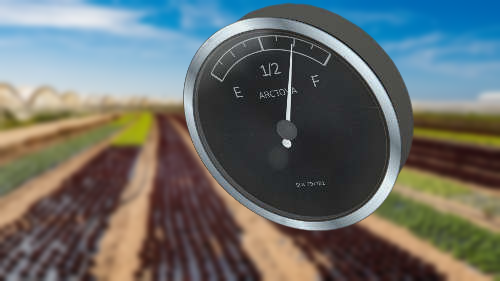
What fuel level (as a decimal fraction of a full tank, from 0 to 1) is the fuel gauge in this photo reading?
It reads 0.75
